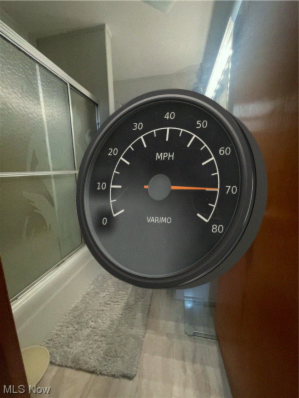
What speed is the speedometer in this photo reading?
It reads 70 mph
